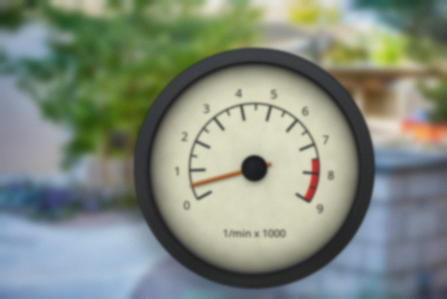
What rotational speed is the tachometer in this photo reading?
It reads 500 rpm
